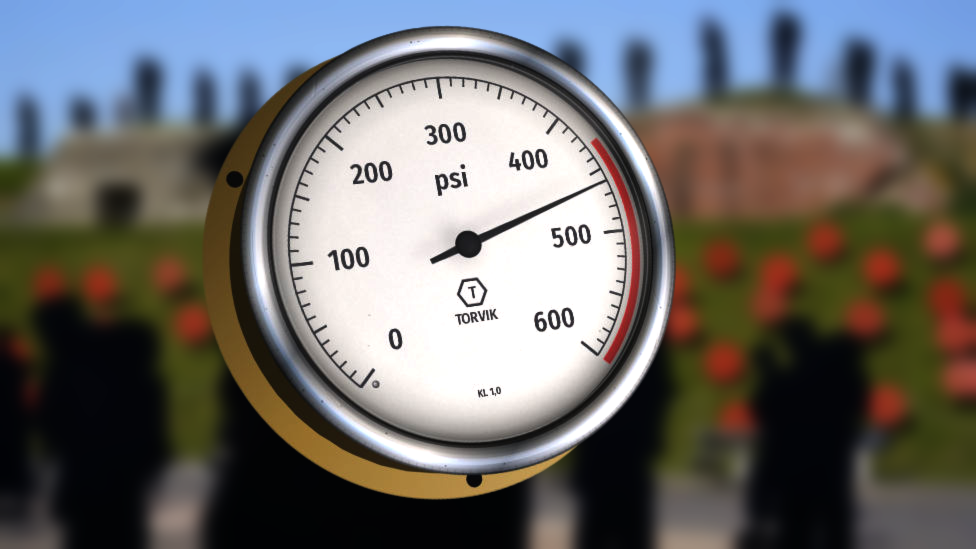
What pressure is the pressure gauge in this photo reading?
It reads 460 psi
